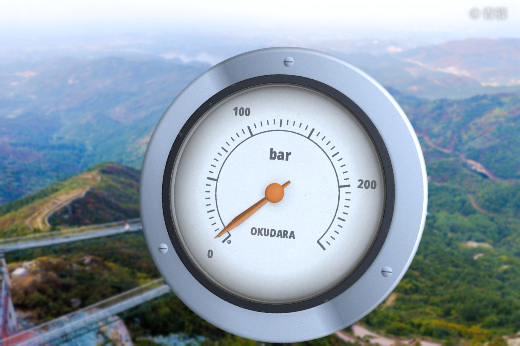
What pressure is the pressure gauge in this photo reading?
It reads 5 bar
